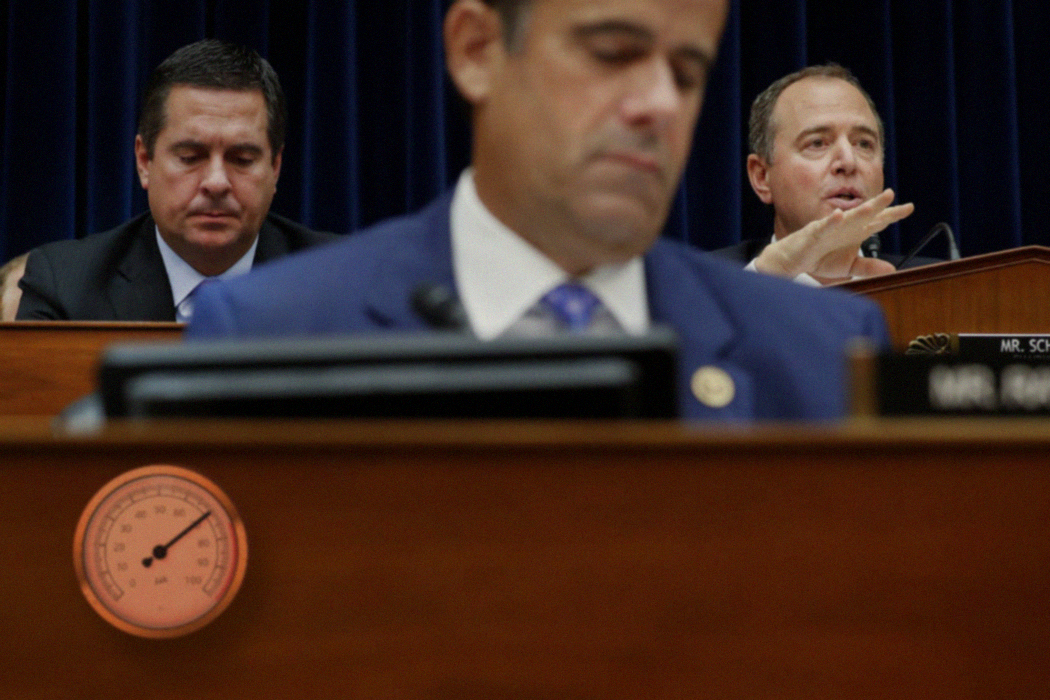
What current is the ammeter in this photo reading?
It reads 70 µA
